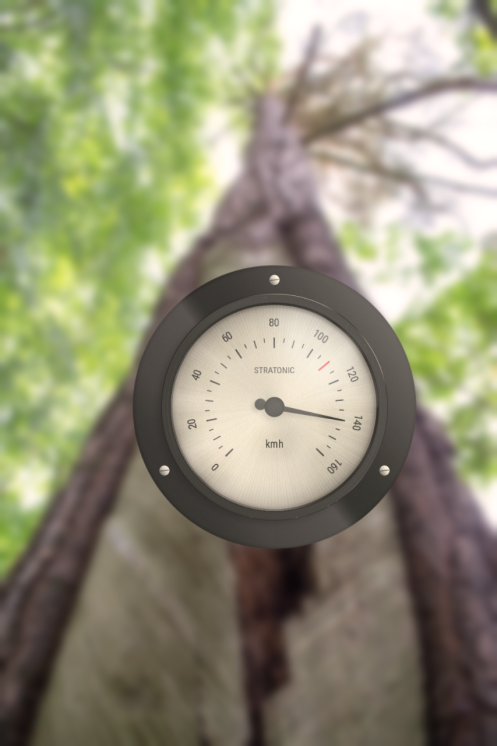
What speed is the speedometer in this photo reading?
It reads 140 km/h
